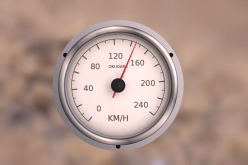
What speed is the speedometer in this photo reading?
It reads 145 km/h
